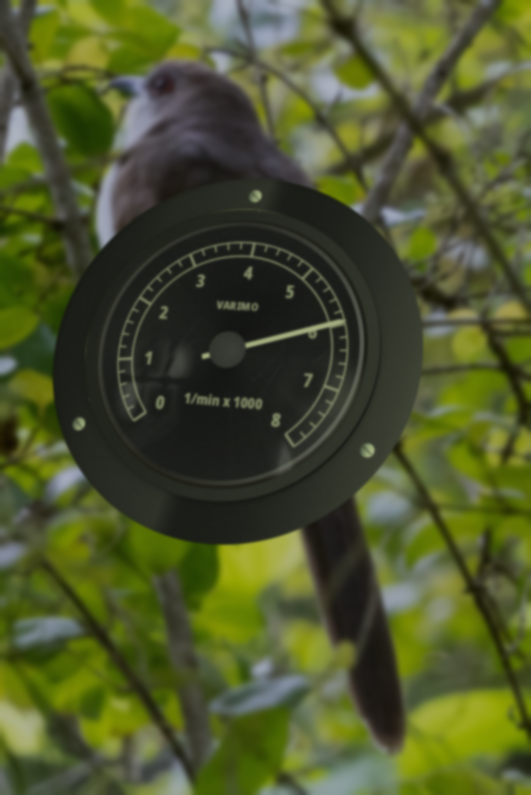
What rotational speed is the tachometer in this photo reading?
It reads 6000 rpm
